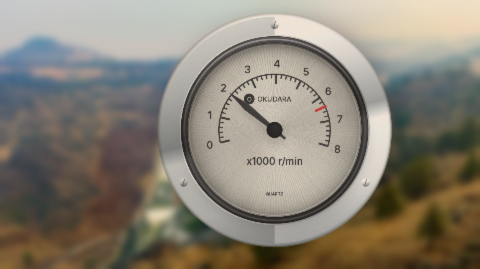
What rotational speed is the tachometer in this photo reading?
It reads 2000 rpm
